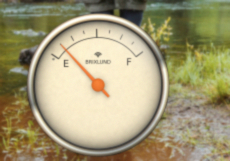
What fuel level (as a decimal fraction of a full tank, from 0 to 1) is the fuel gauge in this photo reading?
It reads 0.125
